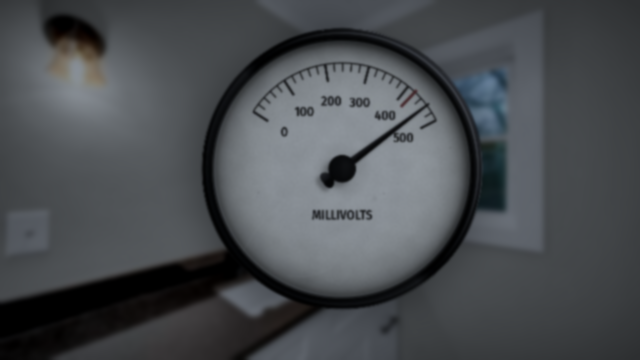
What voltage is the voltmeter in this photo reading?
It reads 460 mV
